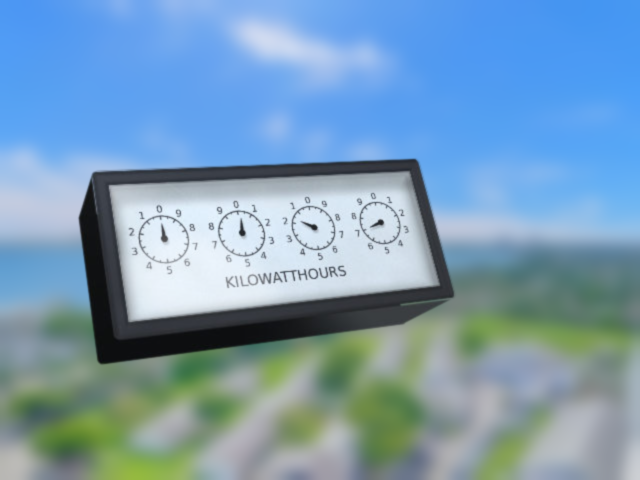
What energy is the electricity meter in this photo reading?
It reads 17 kWh
